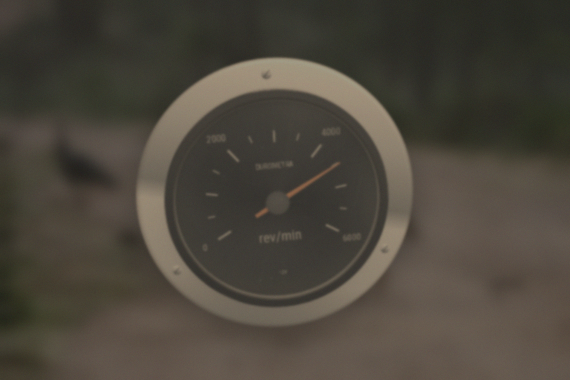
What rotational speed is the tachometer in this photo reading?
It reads 4500 rpm
